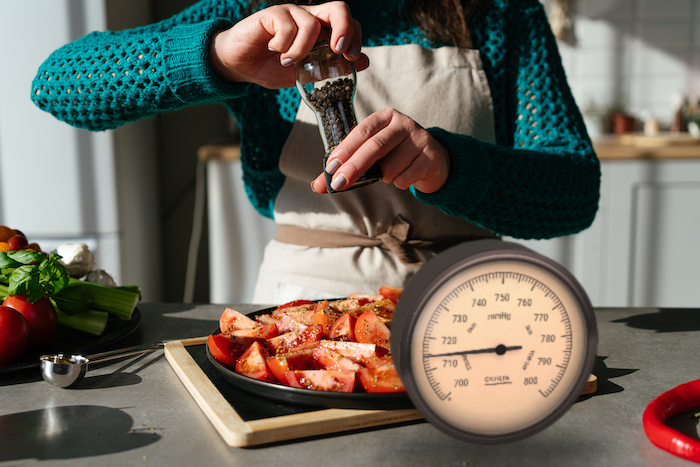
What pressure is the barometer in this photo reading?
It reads 715 mmHg
